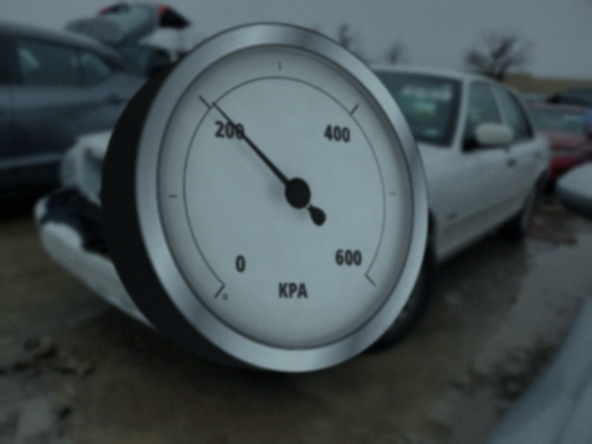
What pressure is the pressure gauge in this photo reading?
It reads 200 kPa
